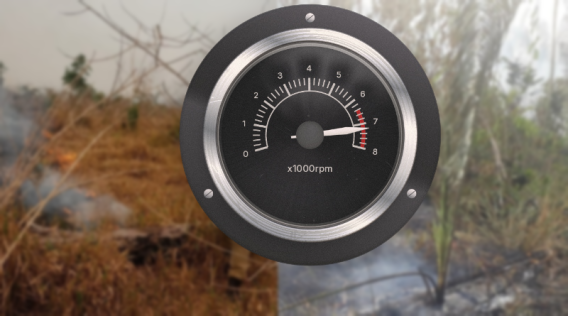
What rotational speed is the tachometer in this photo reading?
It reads 7200 rpm
